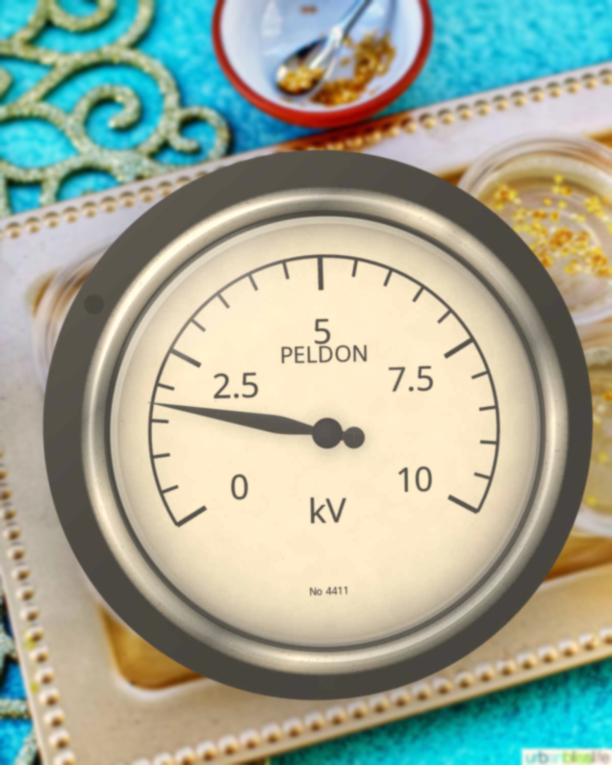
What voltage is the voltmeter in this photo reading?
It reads 1.75 kV
